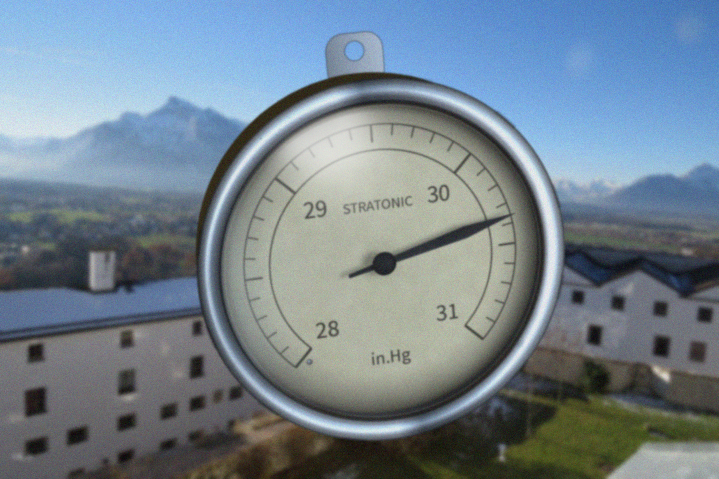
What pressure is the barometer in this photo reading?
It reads 30.35 inHg
